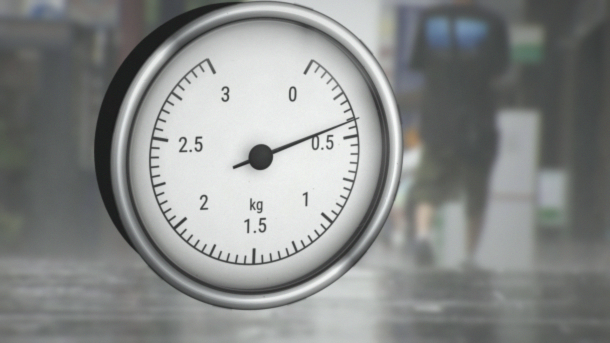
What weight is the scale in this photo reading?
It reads 0.4 kg
